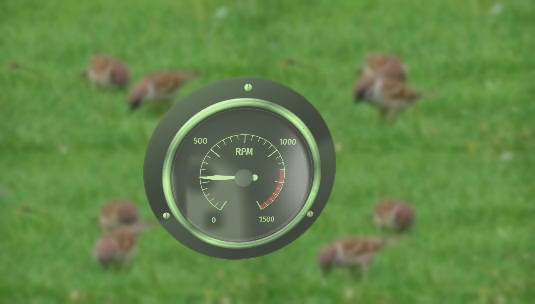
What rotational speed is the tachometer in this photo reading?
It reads 300 rpm
